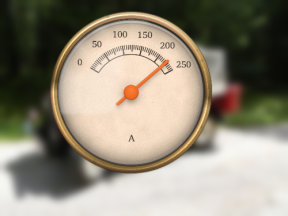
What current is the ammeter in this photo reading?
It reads 225 A
